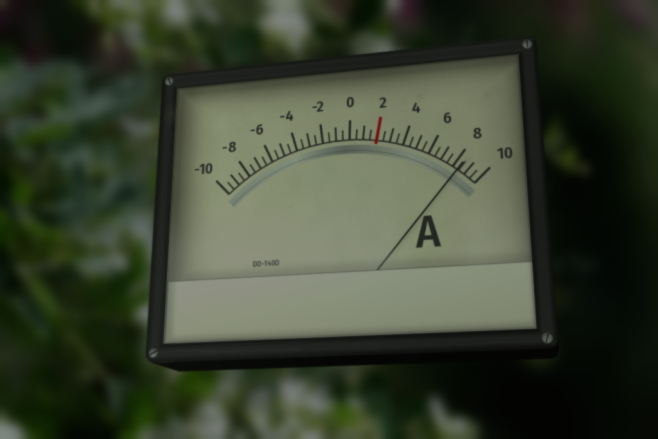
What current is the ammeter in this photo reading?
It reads 8.5 A
